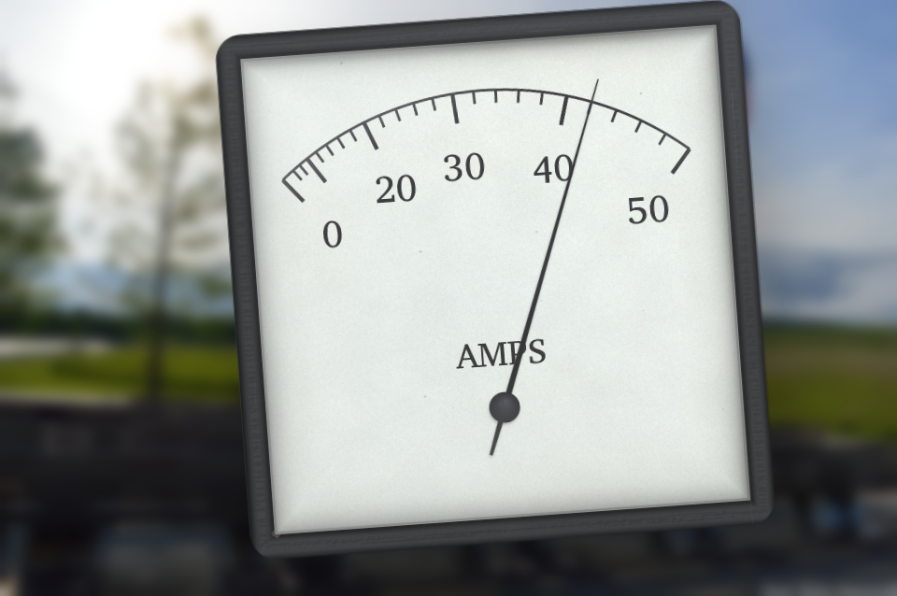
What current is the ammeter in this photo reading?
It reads 42 A
